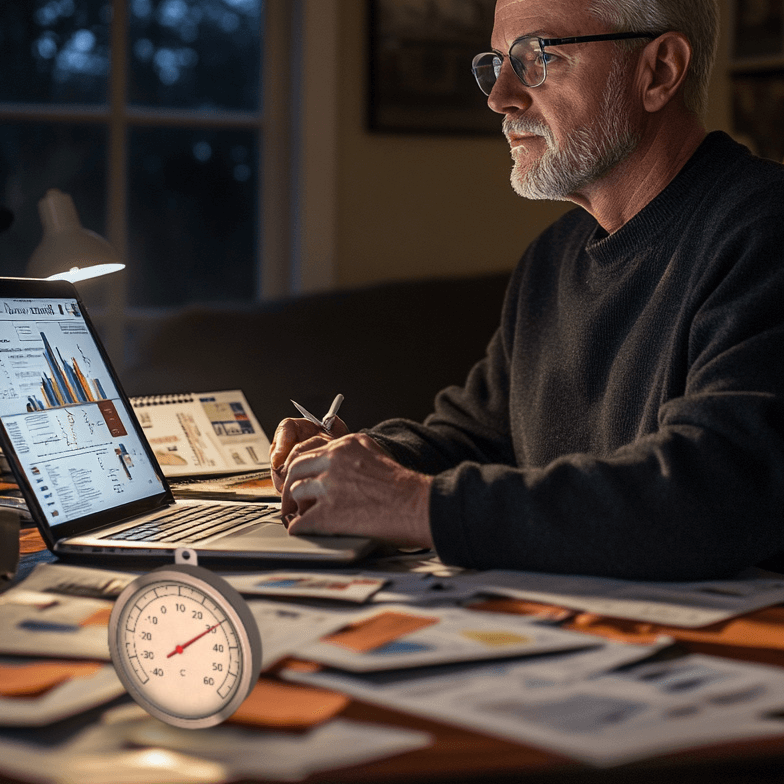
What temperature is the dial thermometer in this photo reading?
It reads 30 °C
